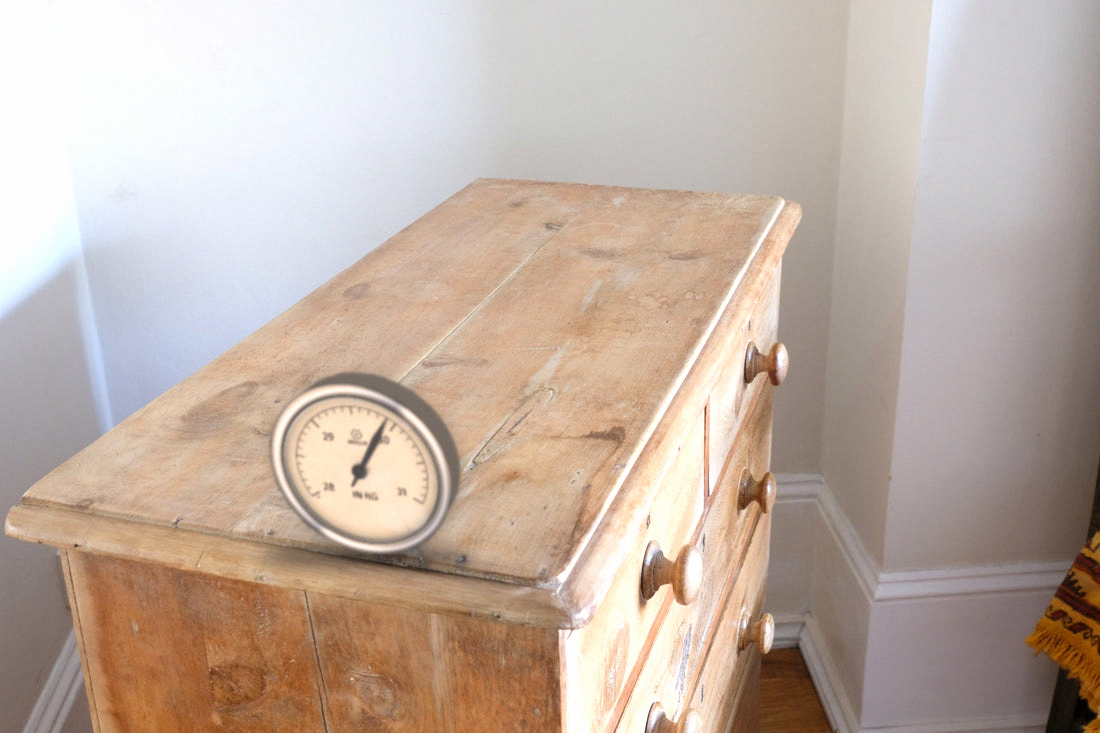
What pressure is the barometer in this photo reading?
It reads 29.9 inHg
